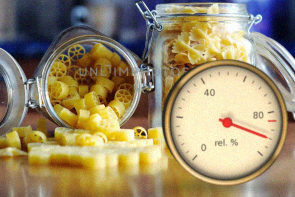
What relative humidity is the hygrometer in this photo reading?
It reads 92 %
